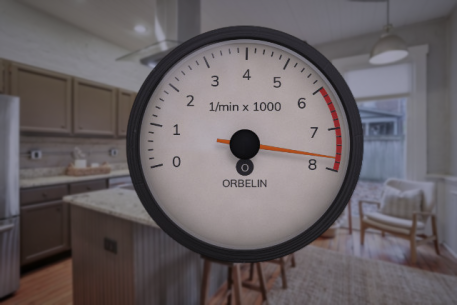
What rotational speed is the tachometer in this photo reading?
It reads 7700 rpm
